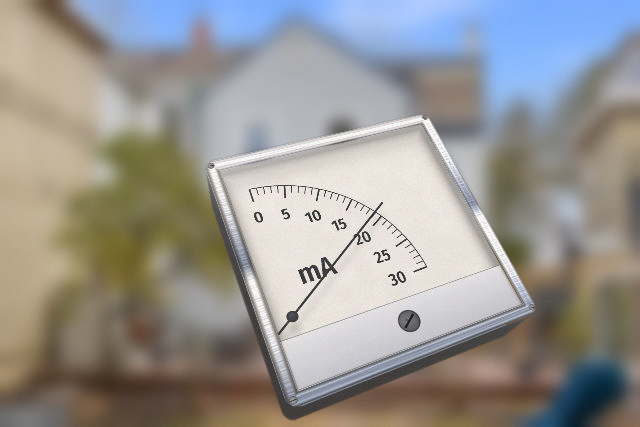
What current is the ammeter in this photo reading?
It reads 19 mA
